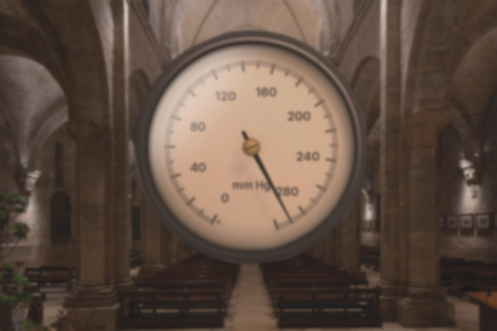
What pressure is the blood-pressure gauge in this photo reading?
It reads 290 mmHg
